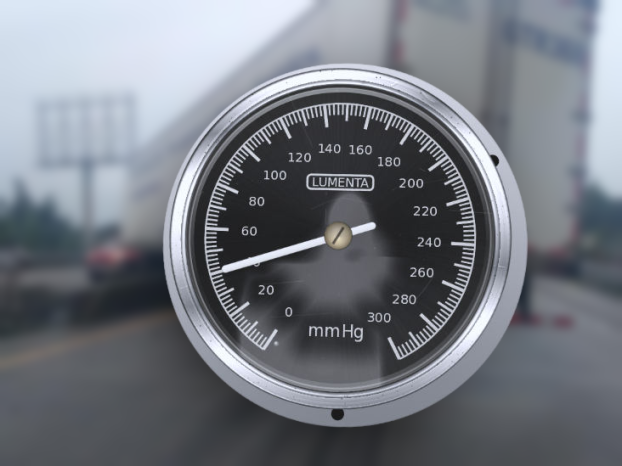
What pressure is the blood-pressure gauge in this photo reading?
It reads 40 mmHg
